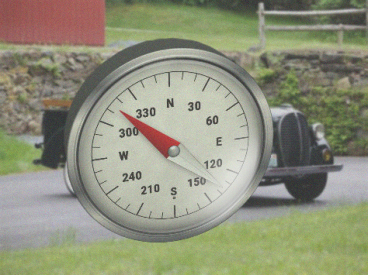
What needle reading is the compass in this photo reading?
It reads 315 °
